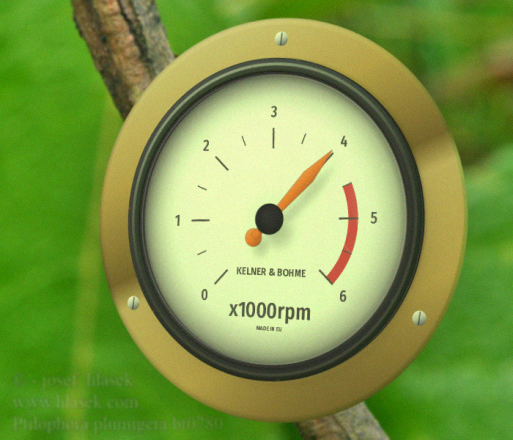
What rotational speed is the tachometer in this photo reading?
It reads 4000 rpm
